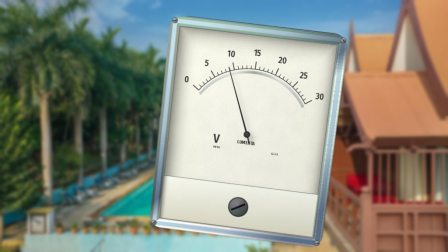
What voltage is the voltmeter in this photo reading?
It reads 9 V
